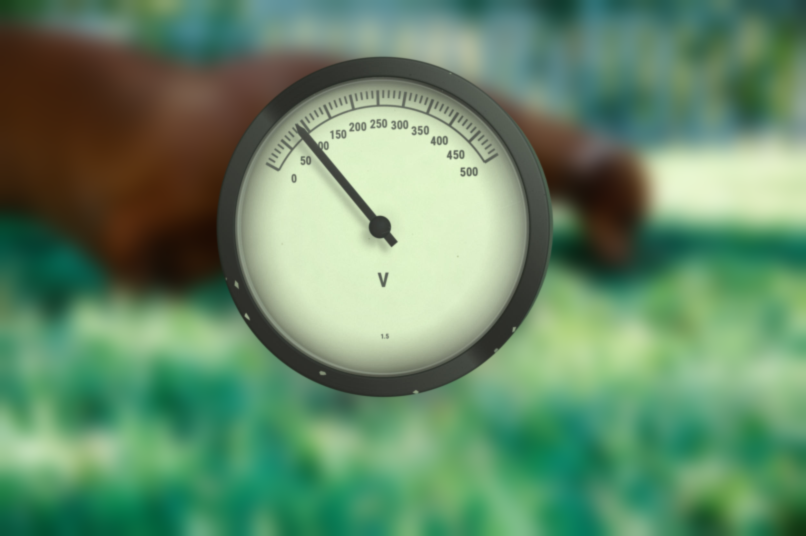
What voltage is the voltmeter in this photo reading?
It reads 90 V
